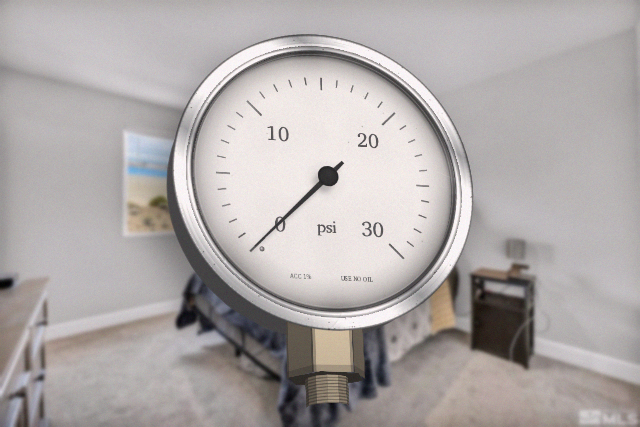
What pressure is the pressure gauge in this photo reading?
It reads 0 psi
